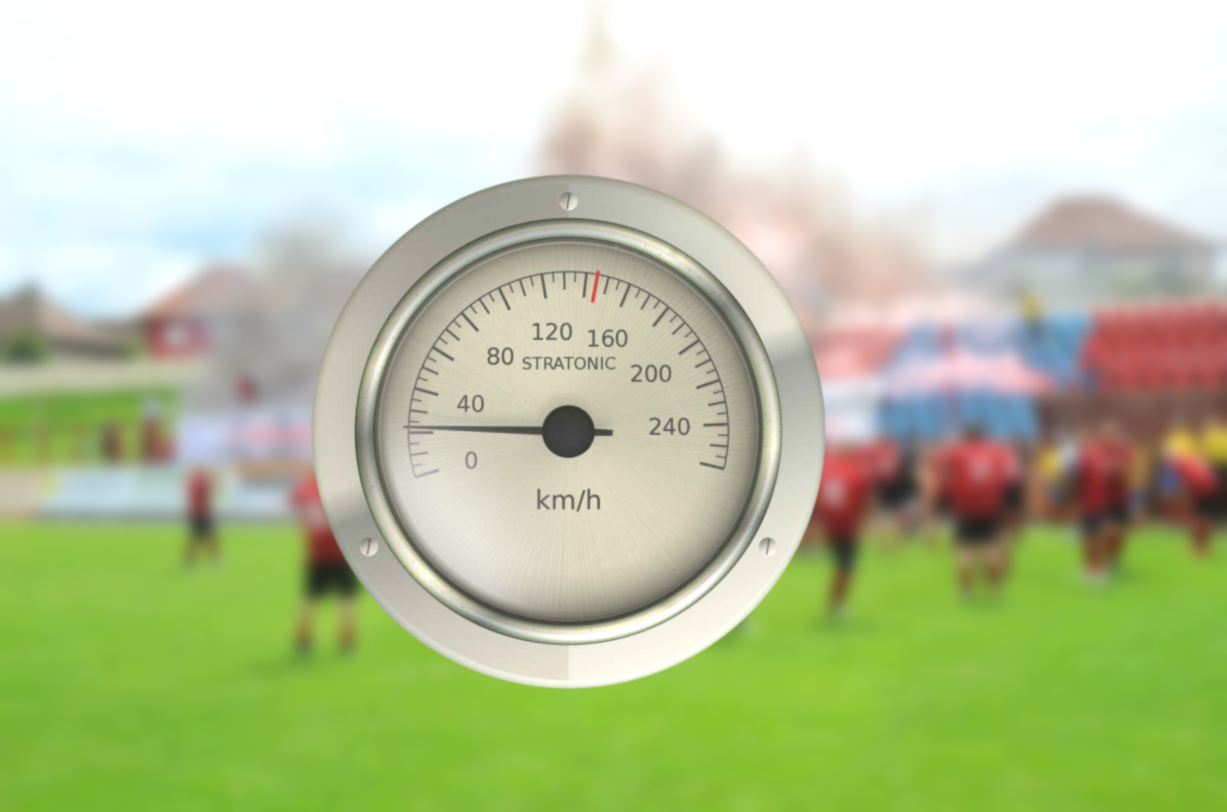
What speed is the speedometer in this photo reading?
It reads 22.5 km/h
